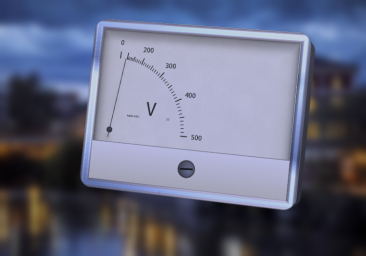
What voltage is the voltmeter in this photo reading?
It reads 100 V
